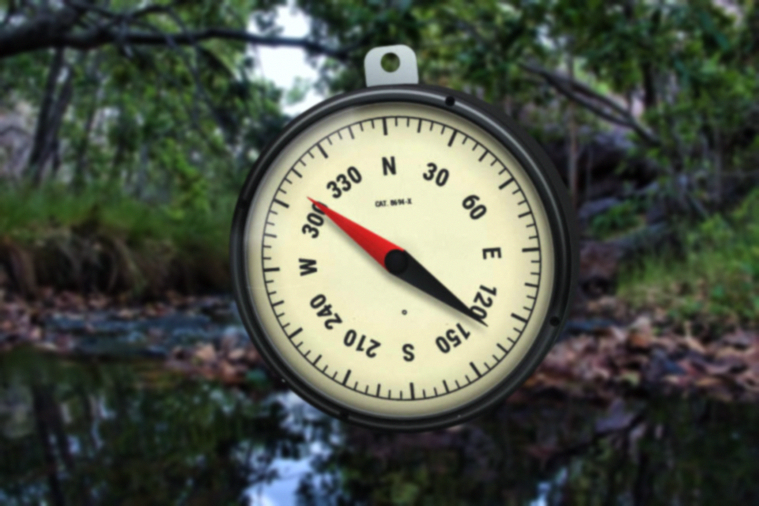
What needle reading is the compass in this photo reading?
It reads 310 °
